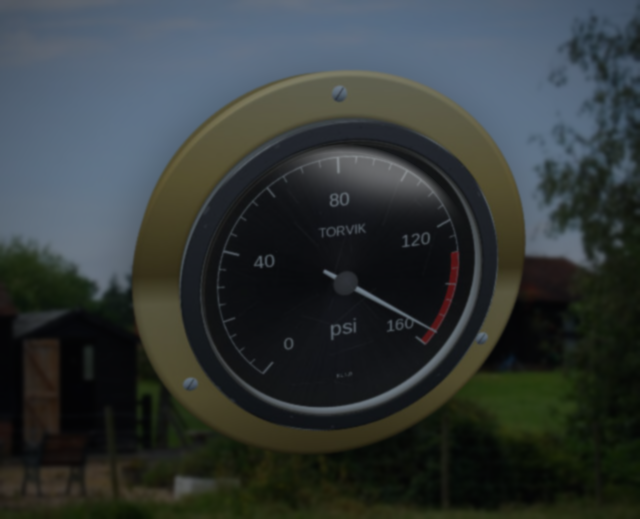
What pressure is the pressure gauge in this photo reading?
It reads 155 psi
